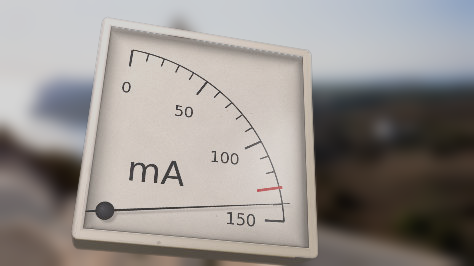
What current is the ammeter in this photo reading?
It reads 140 mA
